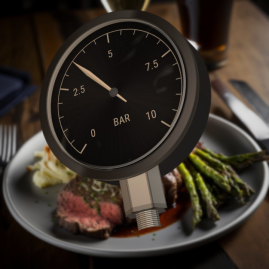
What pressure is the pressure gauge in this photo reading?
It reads 3.5 bar
